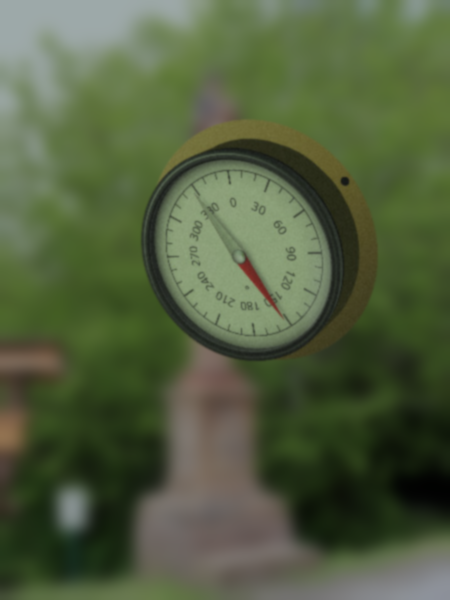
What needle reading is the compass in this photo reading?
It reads 150 °
